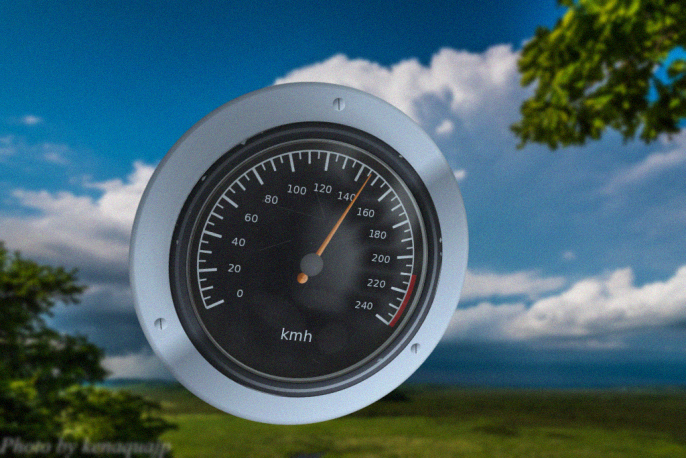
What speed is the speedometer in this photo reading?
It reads 145 km/h
